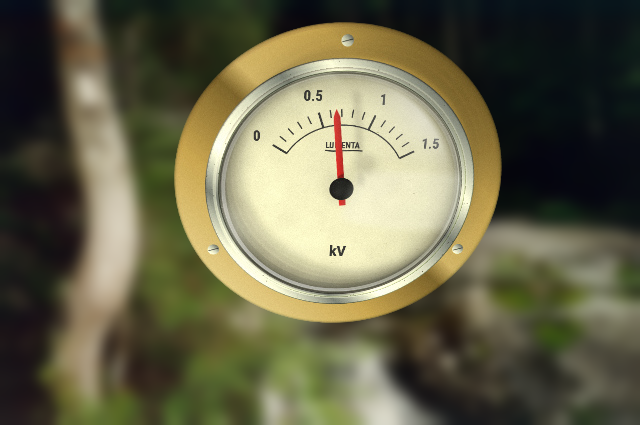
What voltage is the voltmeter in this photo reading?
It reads 0.65 kV
